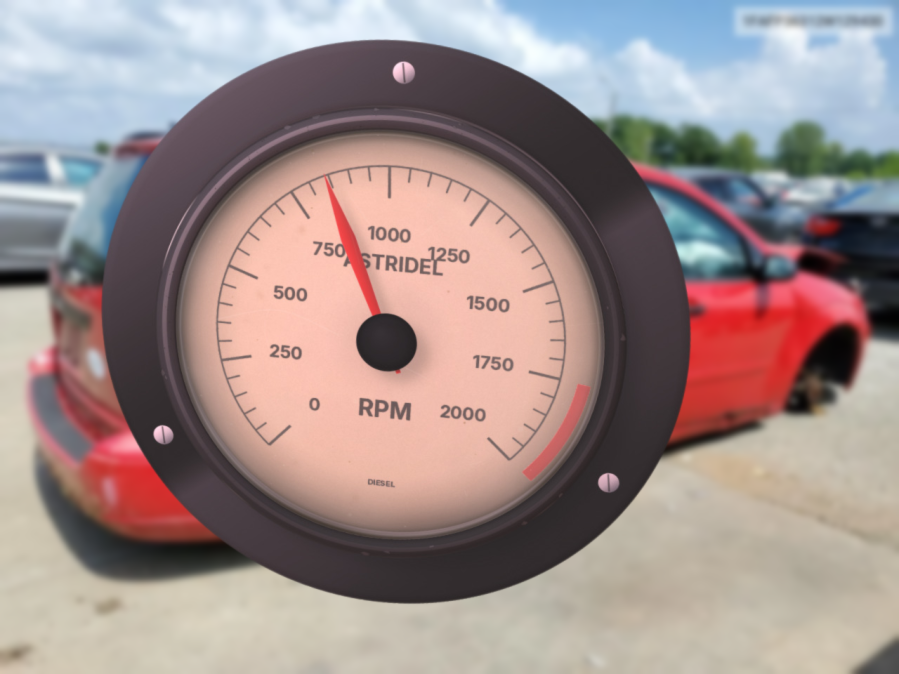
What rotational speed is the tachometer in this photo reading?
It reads 850 rpm
